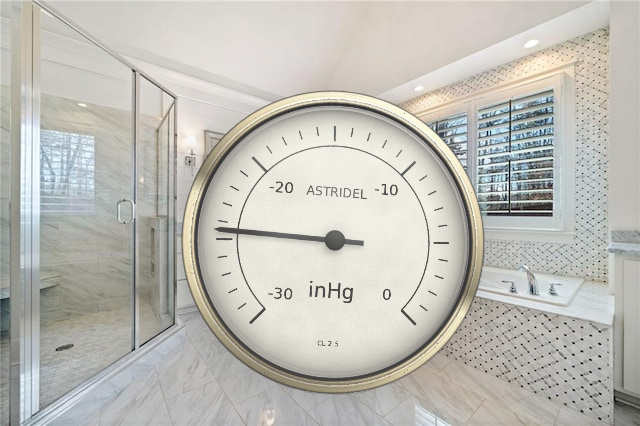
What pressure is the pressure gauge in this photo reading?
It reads -24.5 inHg
